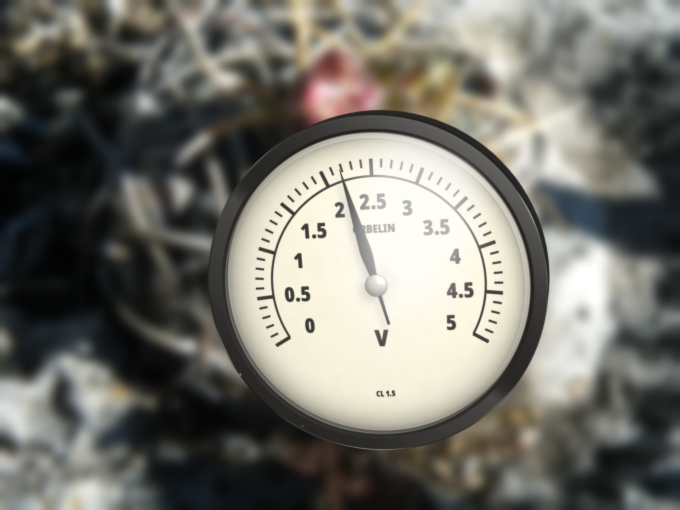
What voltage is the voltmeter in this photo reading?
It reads 2.2 V
